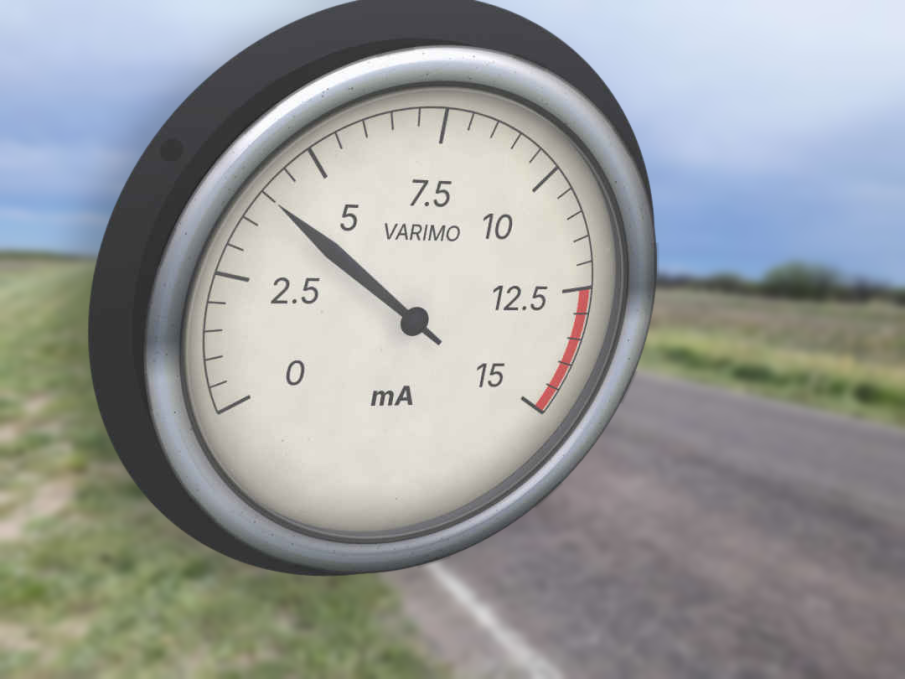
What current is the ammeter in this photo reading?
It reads 4 mA
